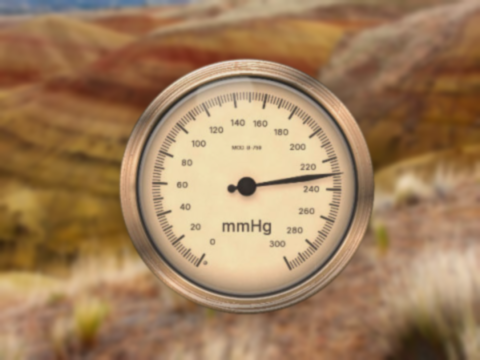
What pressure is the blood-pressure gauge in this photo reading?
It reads 230 mmHg
